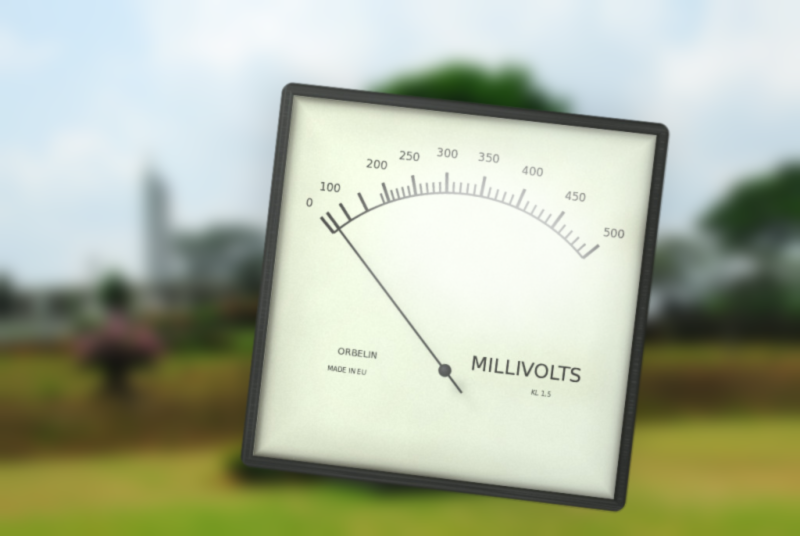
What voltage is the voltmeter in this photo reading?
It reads 50 mV
